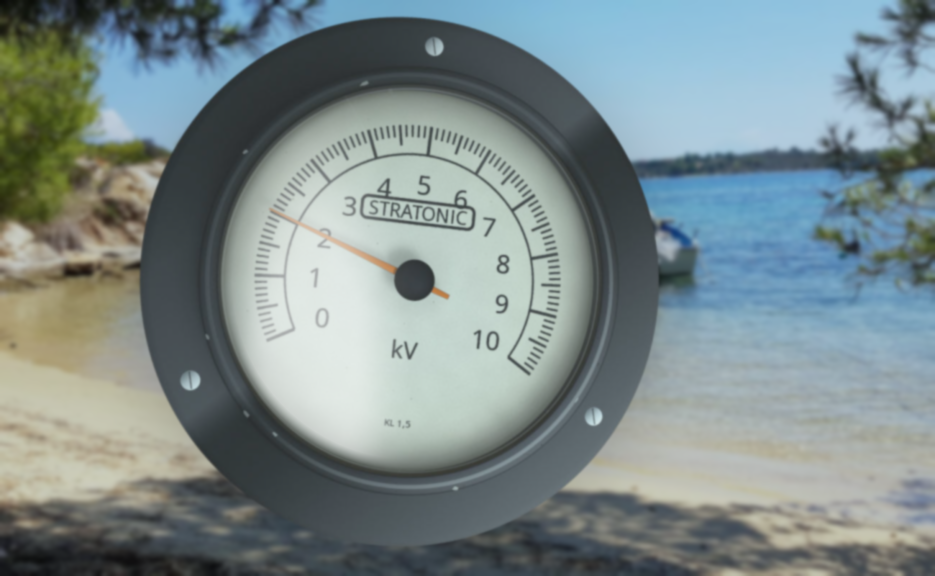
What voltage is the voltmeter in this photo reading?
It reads 2 kV
